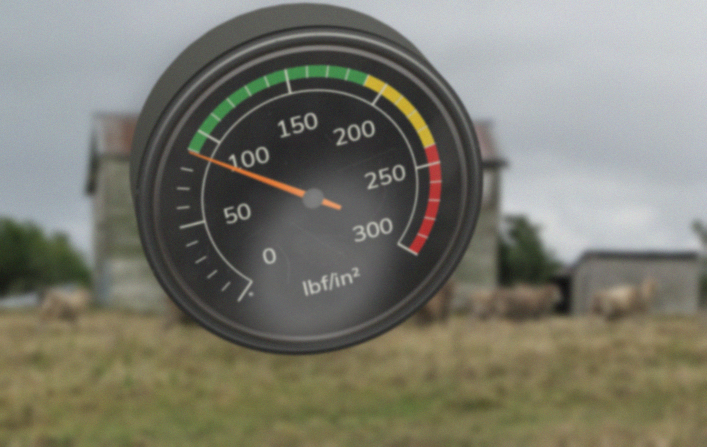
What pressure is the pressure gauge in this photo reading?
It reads 90 psi
